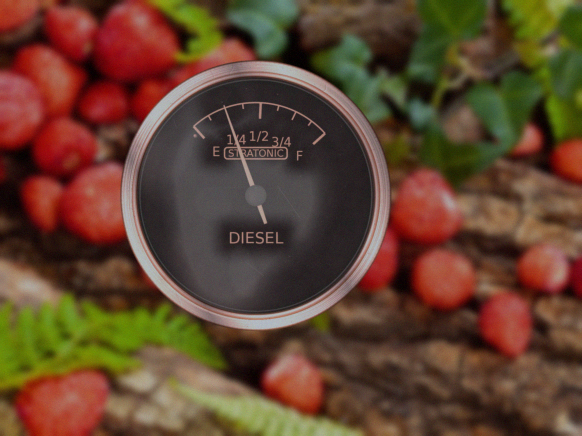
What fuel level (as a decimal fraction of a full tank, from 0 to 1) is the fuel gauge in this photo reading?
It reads 0.25
